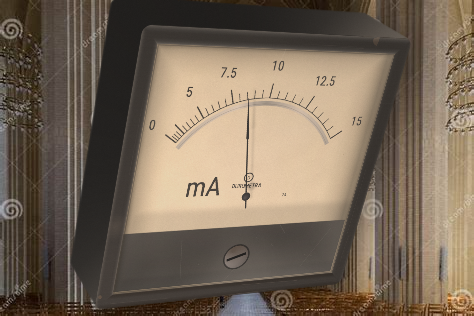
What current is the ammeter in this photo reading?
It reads 8.5 mA
